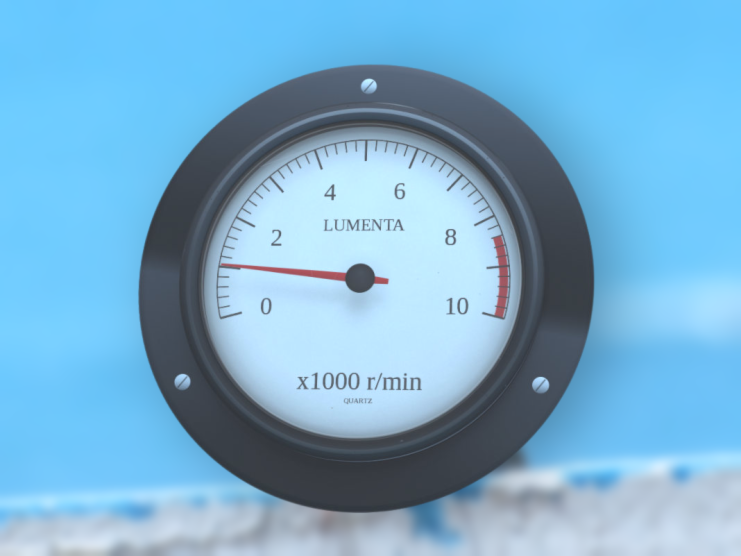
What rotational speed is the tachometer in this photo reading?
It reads 1000 rpm
